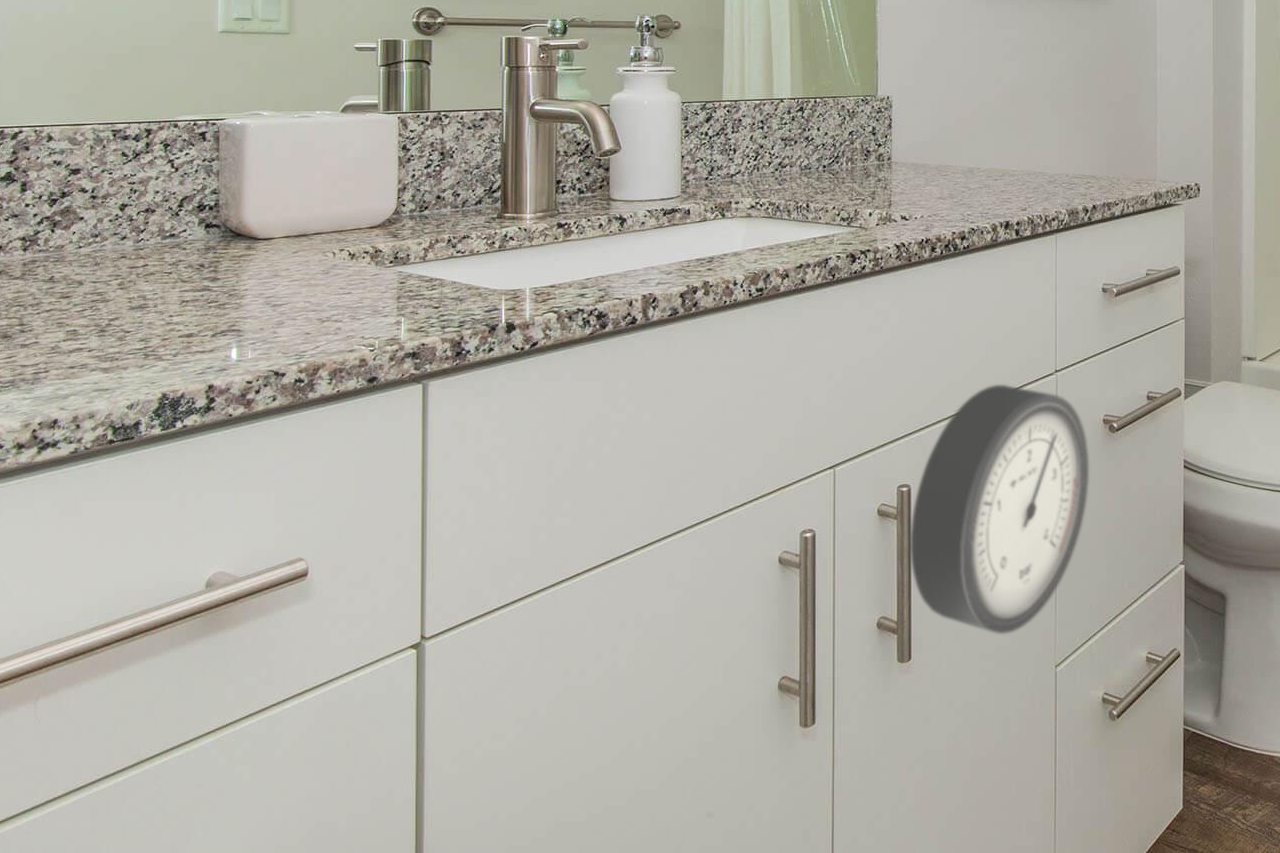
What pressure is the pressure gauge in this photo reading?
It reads 2.5 bar
